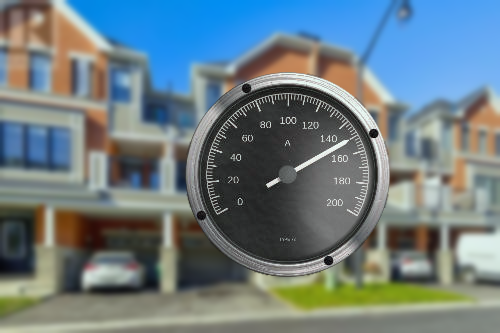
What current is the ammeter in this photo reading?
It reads 150 A
